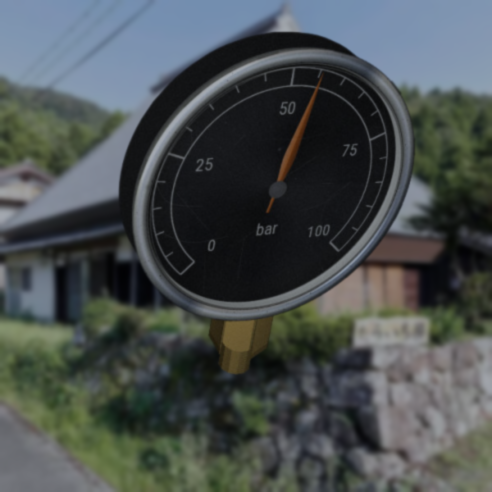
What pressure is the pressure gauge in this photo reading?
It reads 55 bar
